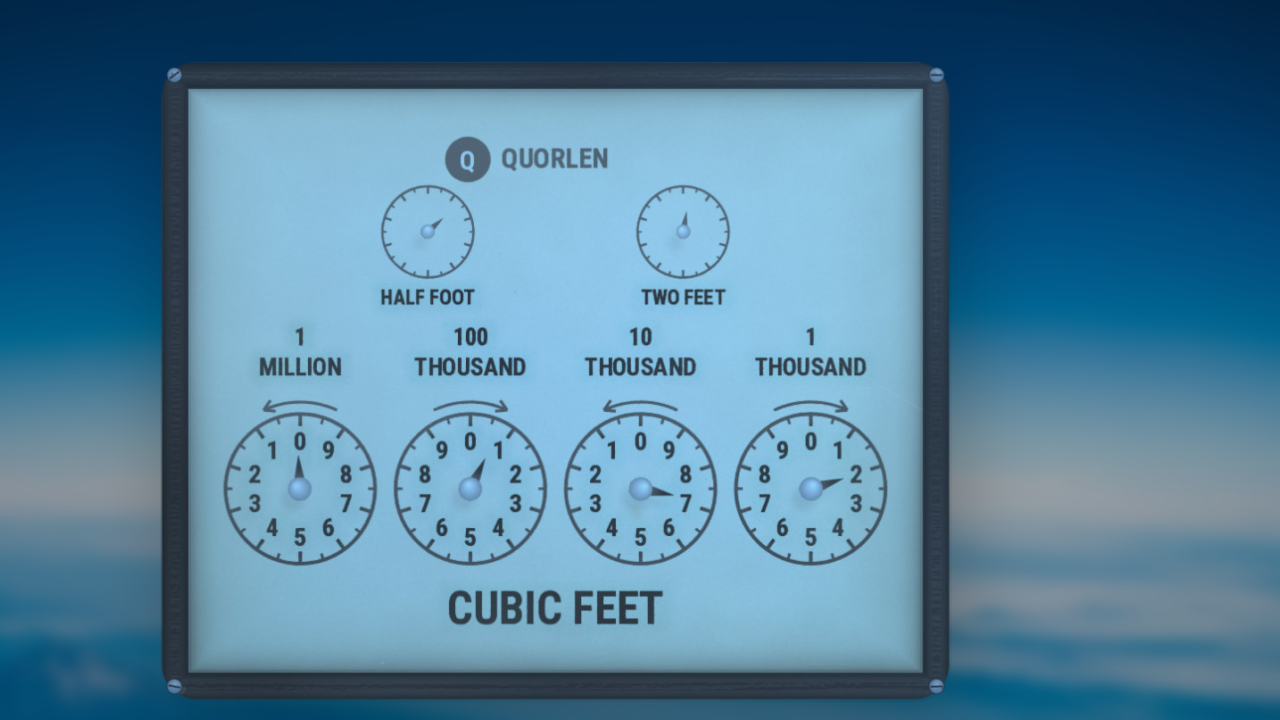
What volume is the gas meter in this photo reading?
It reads 7200 ft³
